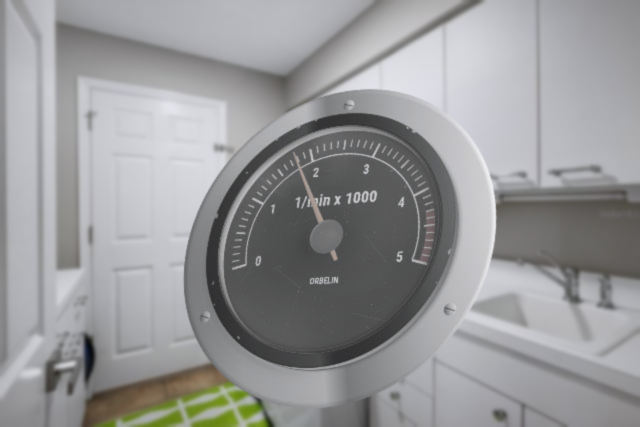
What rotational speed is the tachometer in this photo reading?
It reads 1800 rpm
